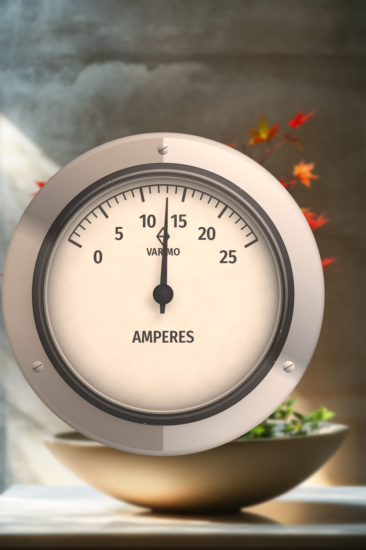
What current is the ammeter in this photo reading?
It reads 13 A
